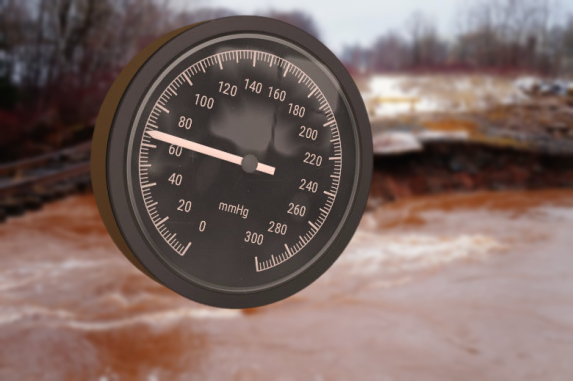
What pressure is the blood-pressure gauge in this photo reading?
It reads 66 mmHg
